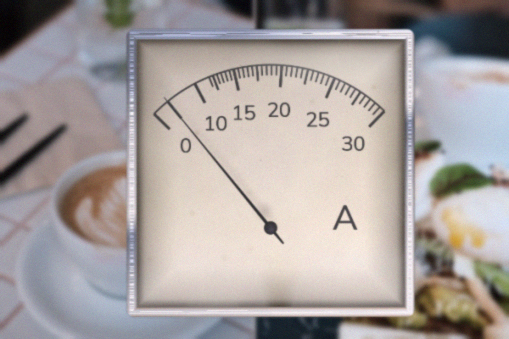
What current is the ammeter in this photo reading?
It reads 5 A
